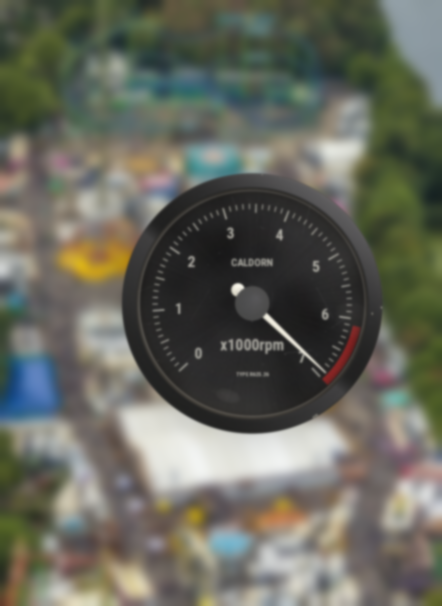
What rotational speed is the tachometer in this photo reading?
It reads 6900 rpm
